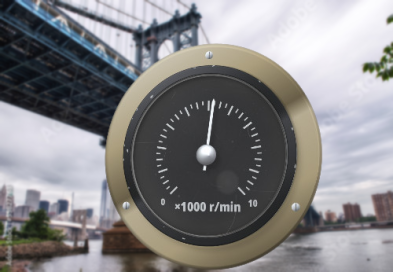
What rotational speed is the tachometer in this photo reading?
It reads 5250 rpm
